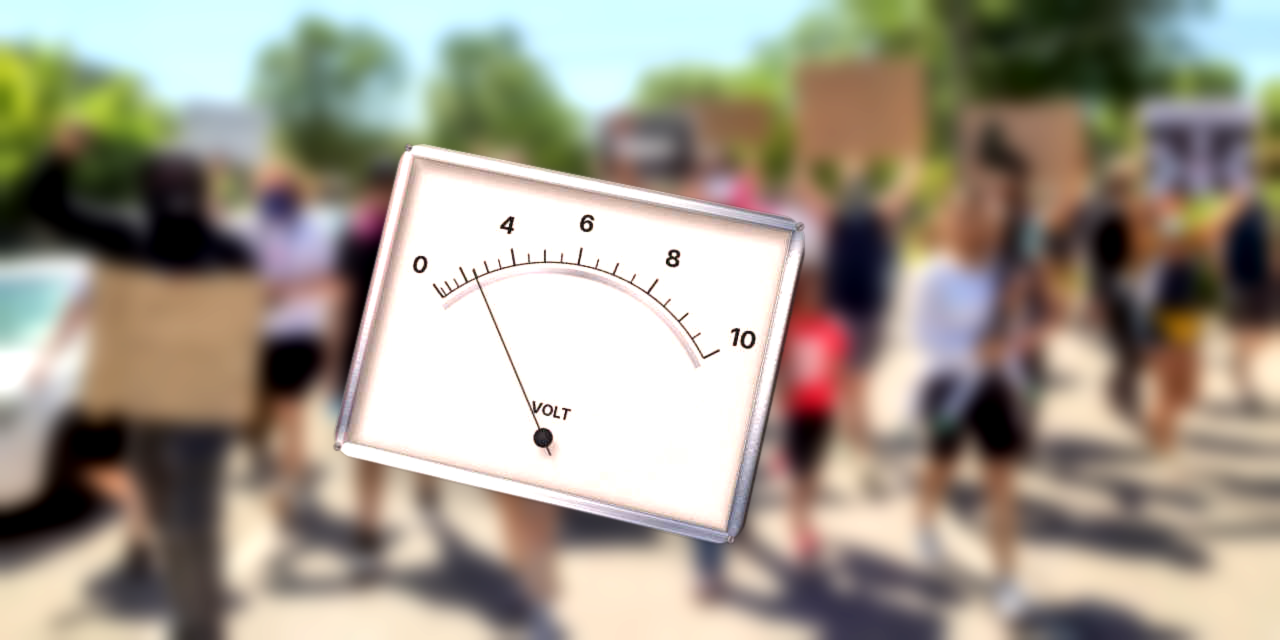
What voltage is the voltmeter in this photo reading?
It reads 2.5 V
